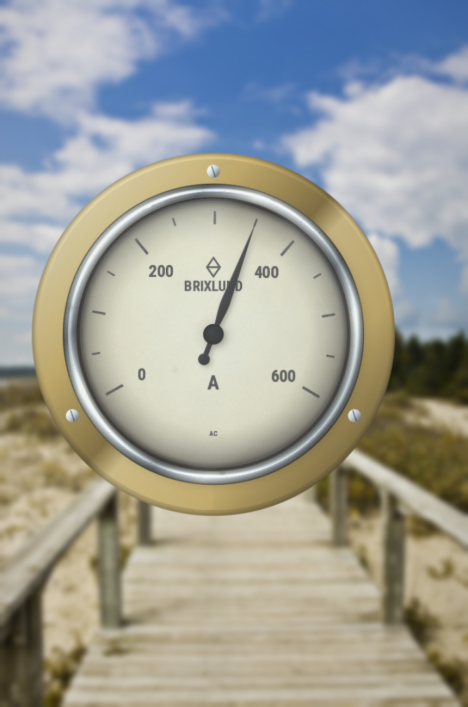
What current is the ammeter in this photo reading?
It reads 350 A
